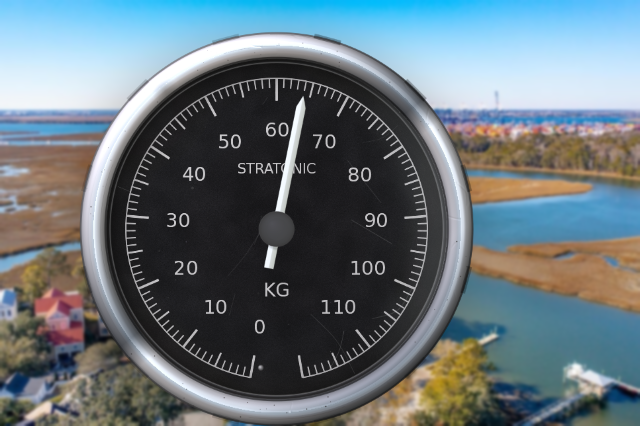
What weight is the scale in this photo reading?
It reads 64 kg
